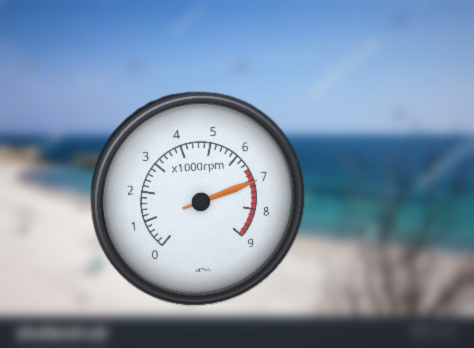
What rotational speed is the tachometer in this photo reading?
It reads 7000 rpm
